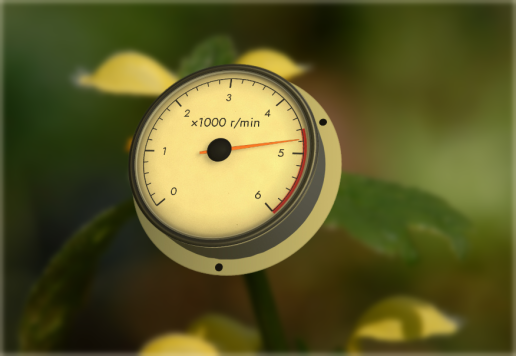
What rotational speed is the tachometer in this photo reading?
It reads 4800 rpm
